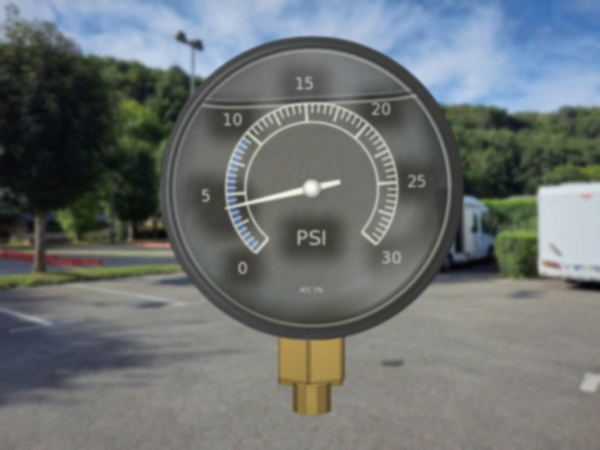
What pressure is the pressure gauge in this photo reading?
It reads 4 psi
